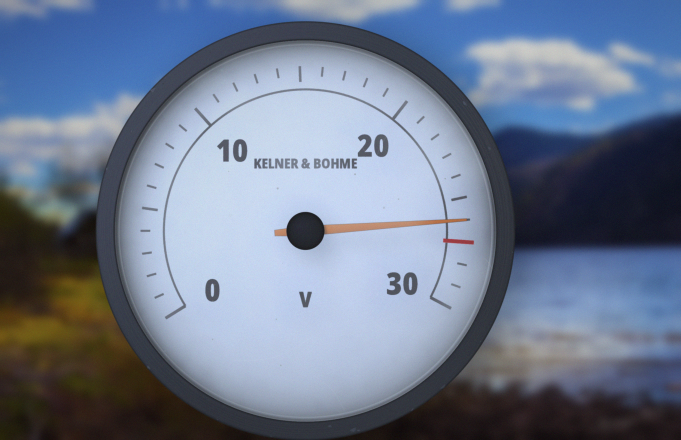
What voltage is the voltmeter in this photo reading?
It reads 26 V
